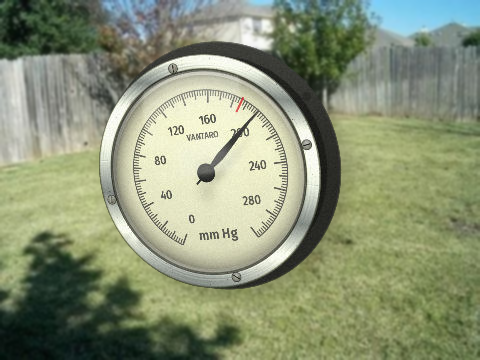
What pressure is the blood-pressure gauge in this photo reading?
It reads 200 mmHg
